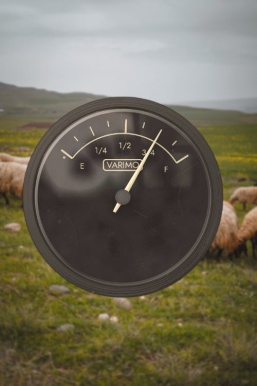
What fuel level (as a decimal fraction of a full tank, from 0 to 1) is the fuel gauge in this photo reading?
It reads 0.75
